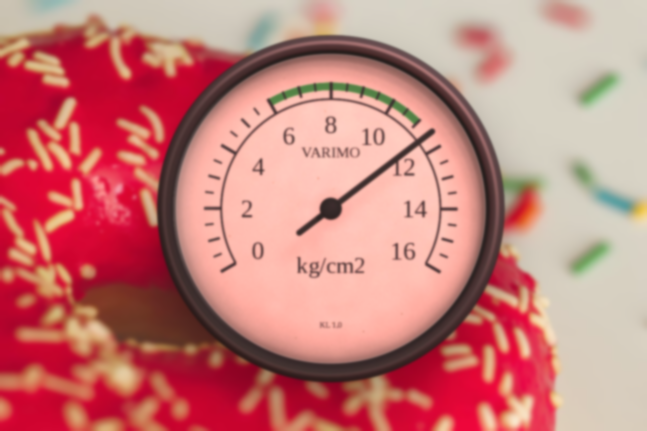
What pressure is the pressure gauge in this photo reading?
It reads 11.5 kg/cm²
